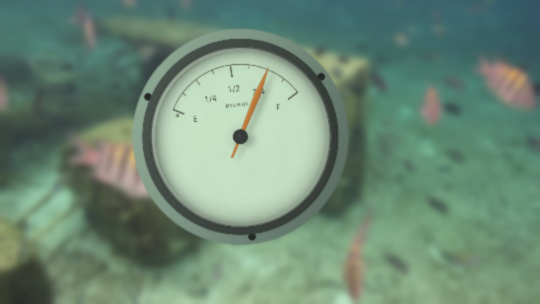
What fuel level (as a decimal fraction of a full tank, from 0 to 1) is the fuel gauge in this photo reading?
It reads 0.75
